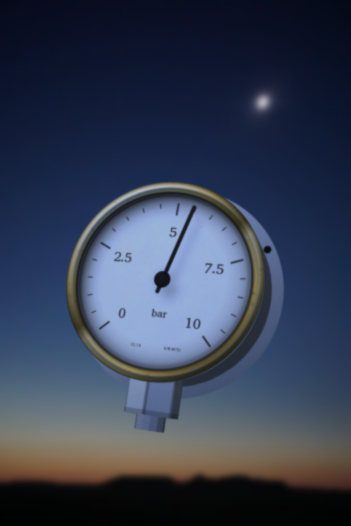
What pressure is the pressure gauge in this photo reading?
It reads 5.5 bar
